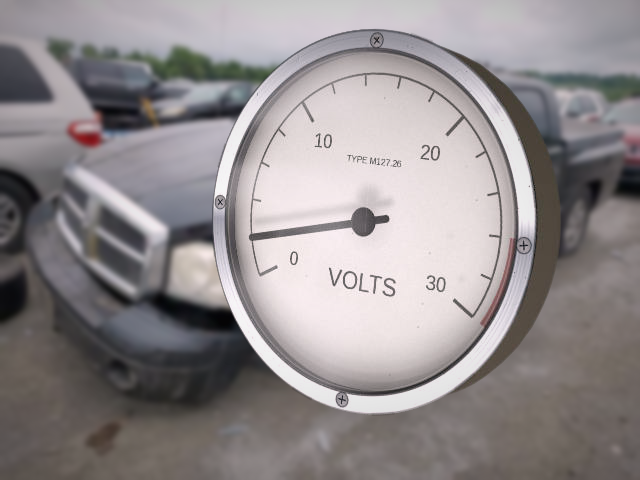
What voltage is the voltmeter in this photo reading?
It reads 2 V
